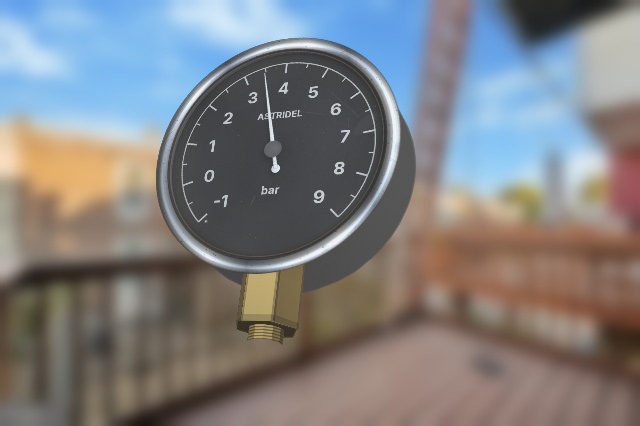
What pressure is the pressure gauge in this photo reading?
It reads 3.5 bar
